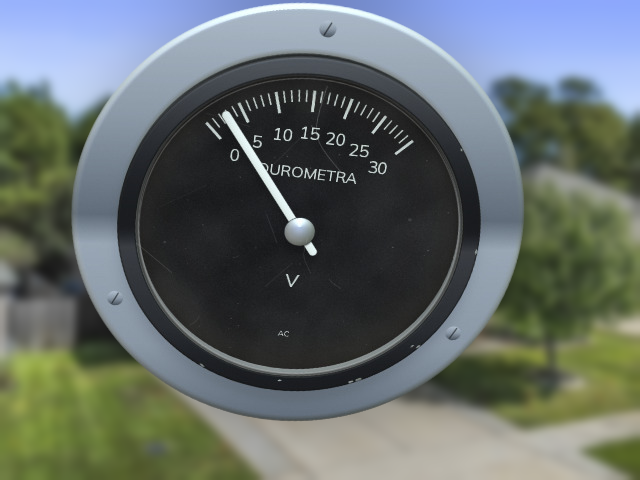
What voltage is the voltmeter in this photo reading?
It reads 3 V
